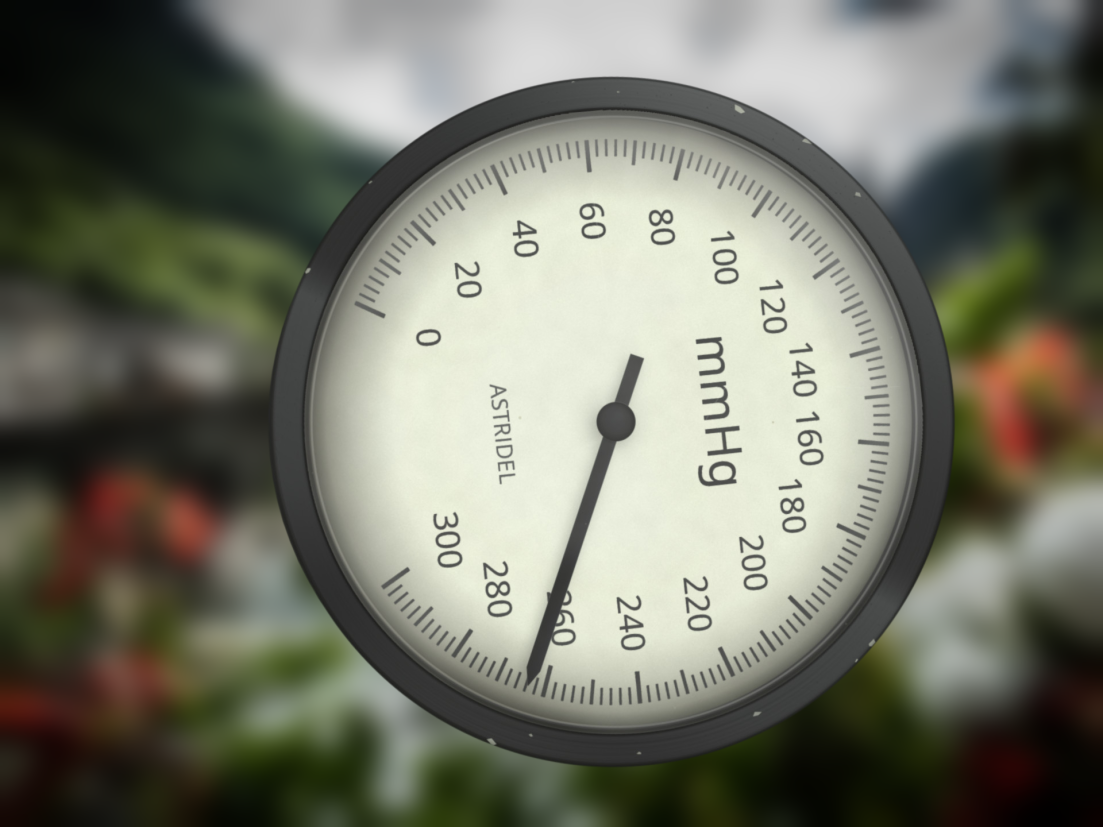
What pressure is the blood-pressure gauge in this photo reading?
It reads 264 mmHg
